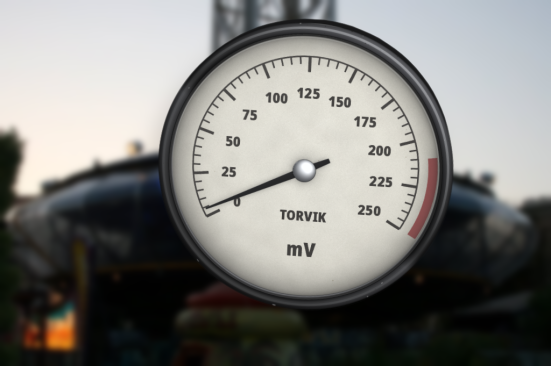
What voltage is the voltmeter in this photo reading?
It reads 5 mV
